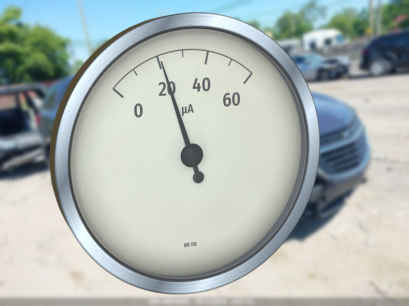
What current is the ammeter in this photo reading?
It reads 20 µA
